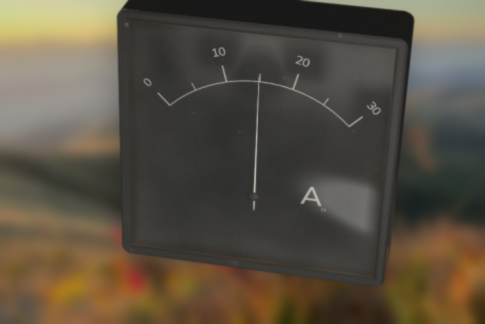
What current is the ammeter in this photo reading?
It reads 15 A
